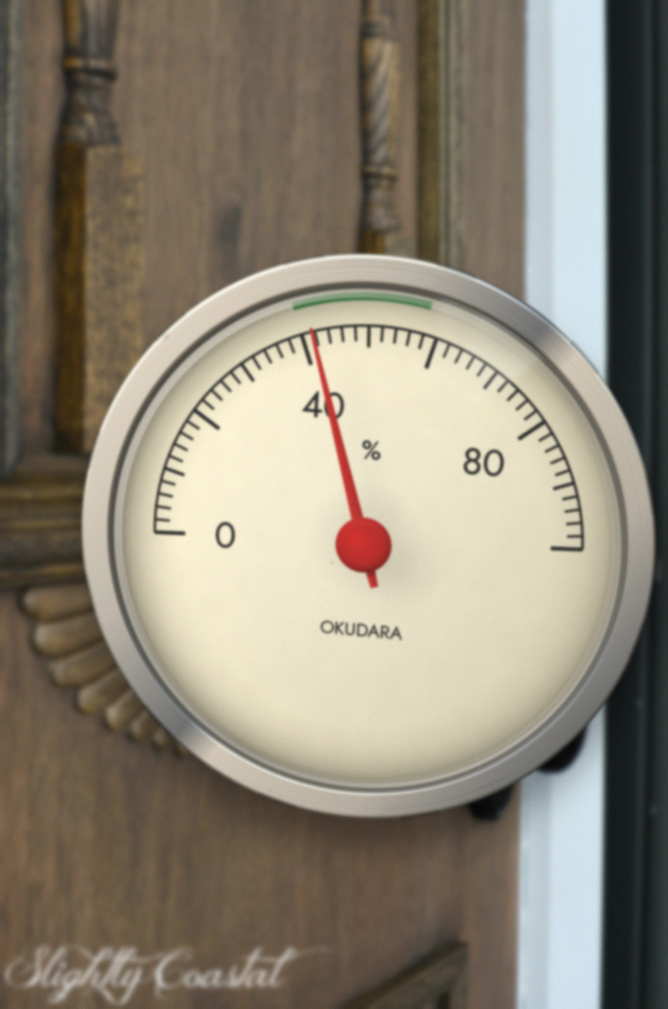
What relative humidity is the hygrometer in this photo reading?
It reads 42 %
